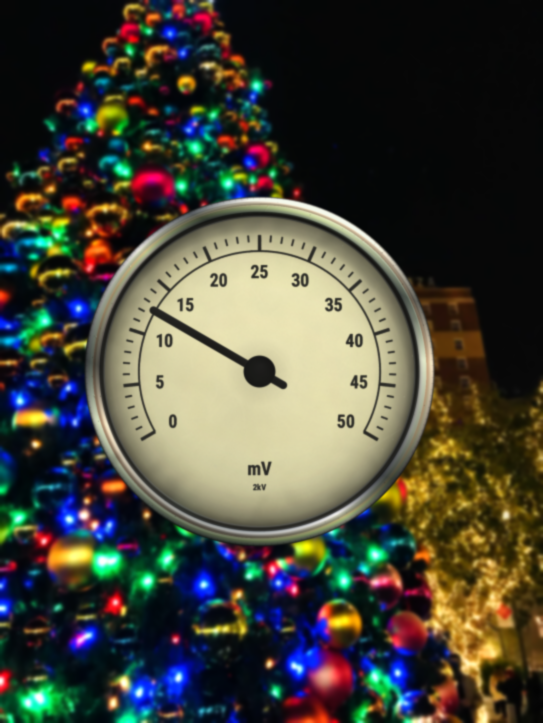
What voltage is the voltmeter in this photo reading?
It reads 12.5 mV
